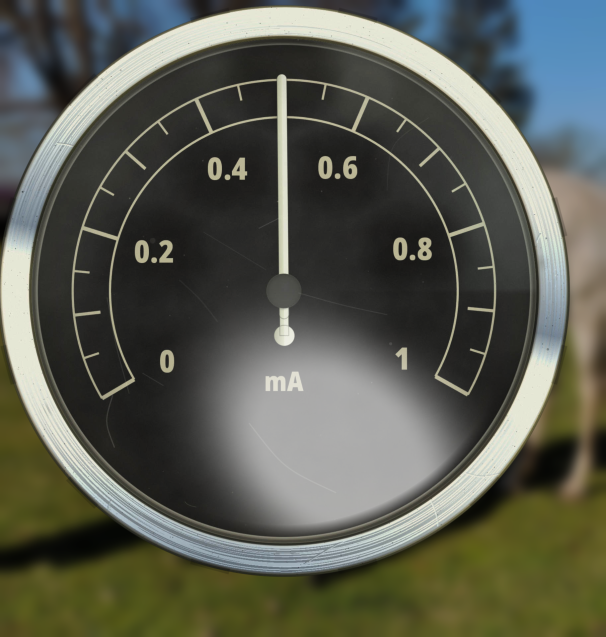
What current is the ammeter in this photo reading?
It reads 0.5 mA
